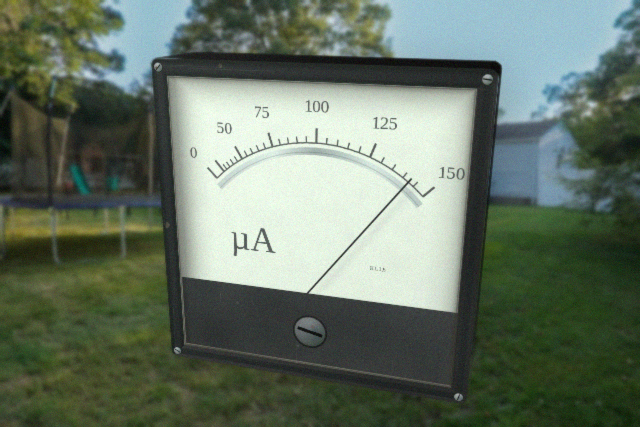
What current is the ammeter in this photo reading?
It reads 142.5 µA
